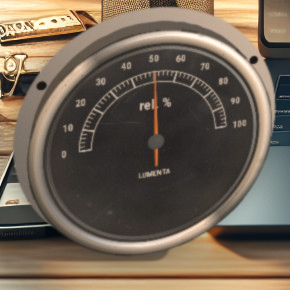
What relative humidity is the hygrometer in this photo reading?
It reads 50 %
